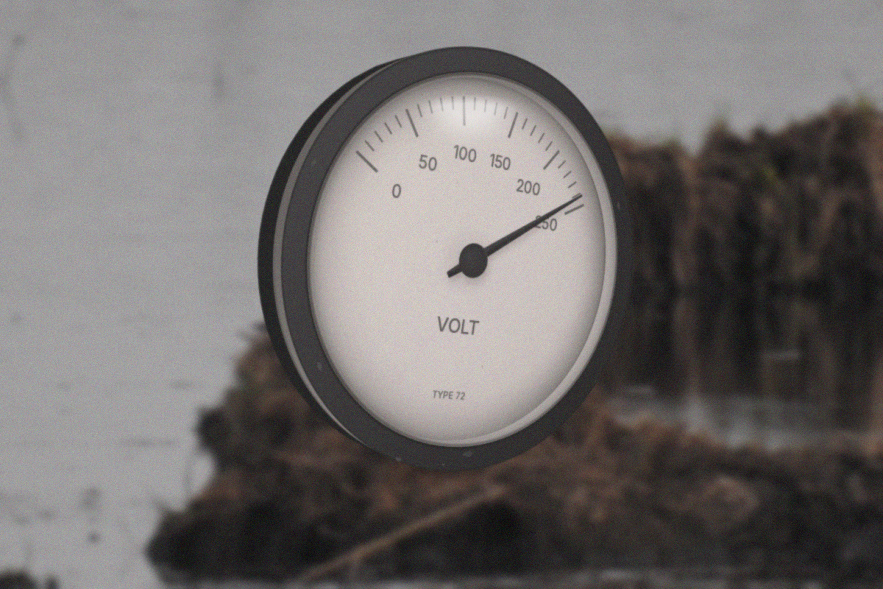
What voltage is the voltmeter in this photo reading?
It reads 240 V
